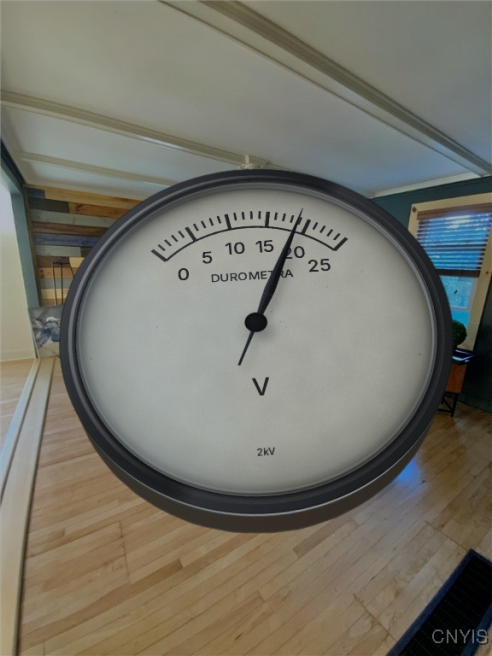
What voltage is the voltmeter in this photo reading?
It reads 19 V
